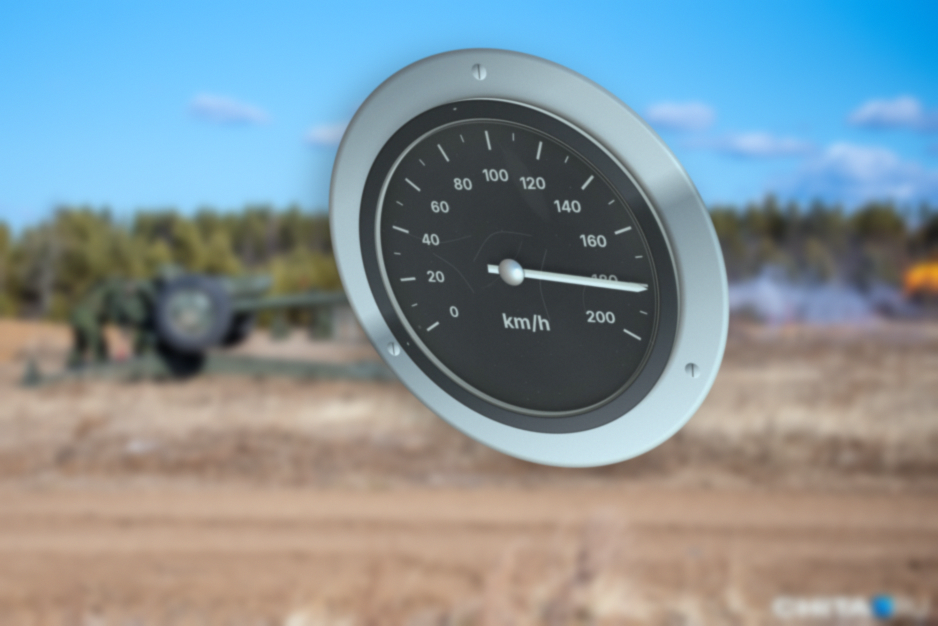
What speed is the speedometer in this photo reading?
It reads 180 km/h
